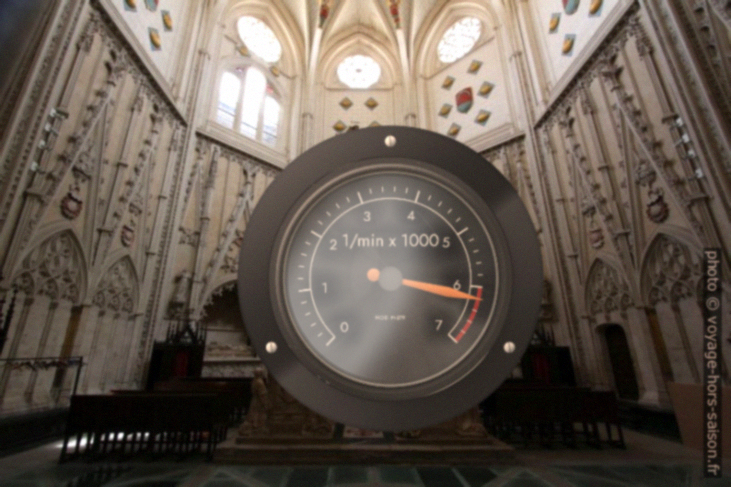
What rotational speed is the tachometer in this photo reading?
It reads 6200 rpm
